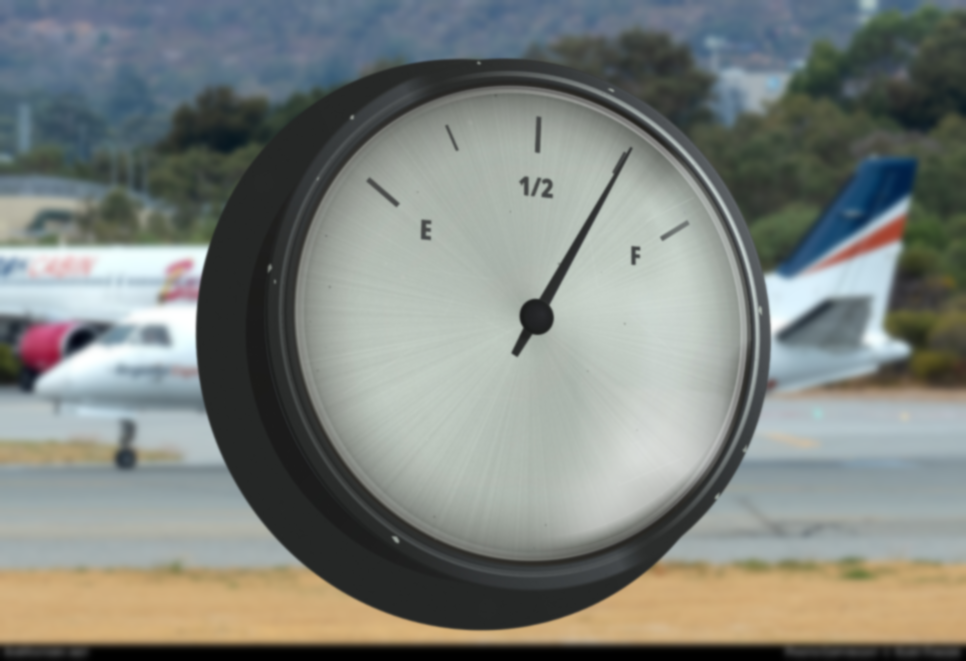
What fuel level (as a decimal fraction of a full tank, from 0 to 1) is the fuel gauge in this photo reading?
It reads 0.75
